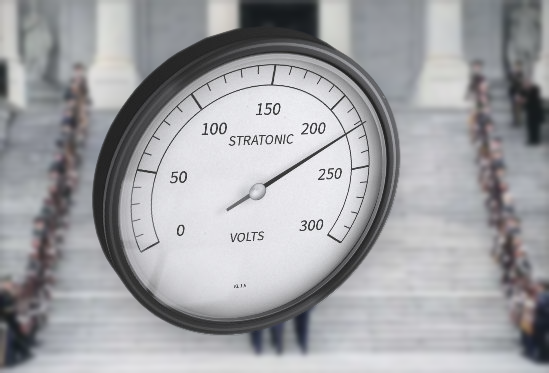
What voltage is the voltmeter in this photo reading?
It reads 220 V
